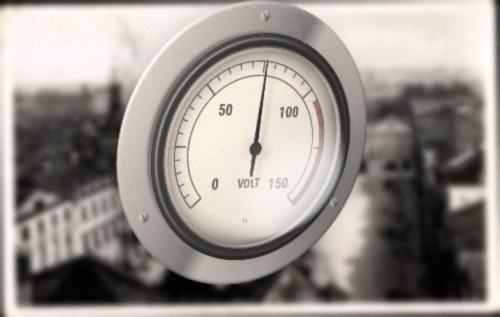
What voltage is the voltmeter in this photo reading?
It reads 75 V
